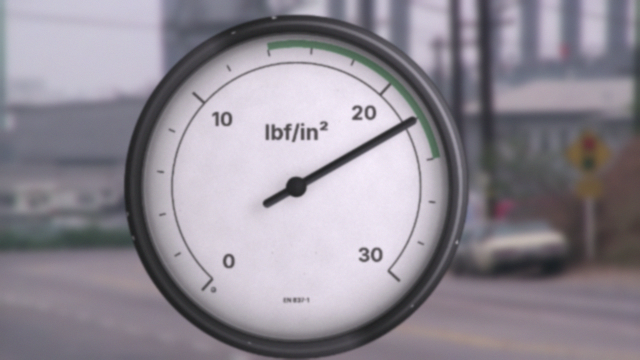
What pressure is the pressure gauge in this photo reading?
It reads 22 psi
